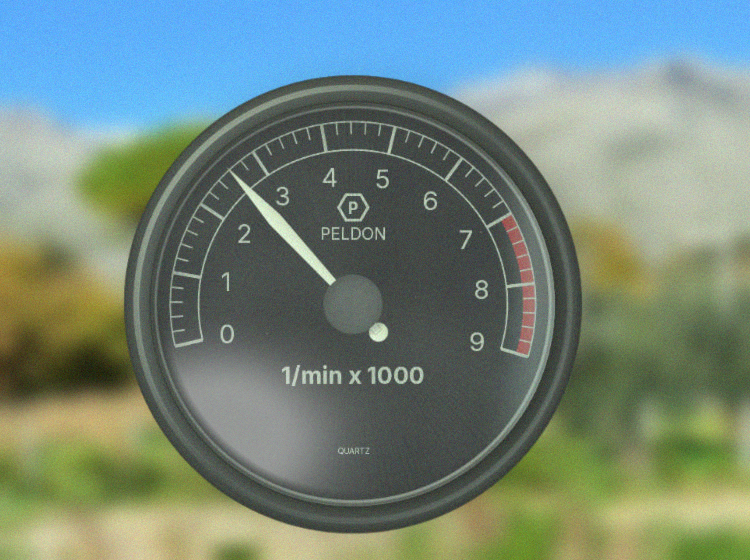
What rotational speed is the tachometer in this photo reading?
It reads 2600 rpm
